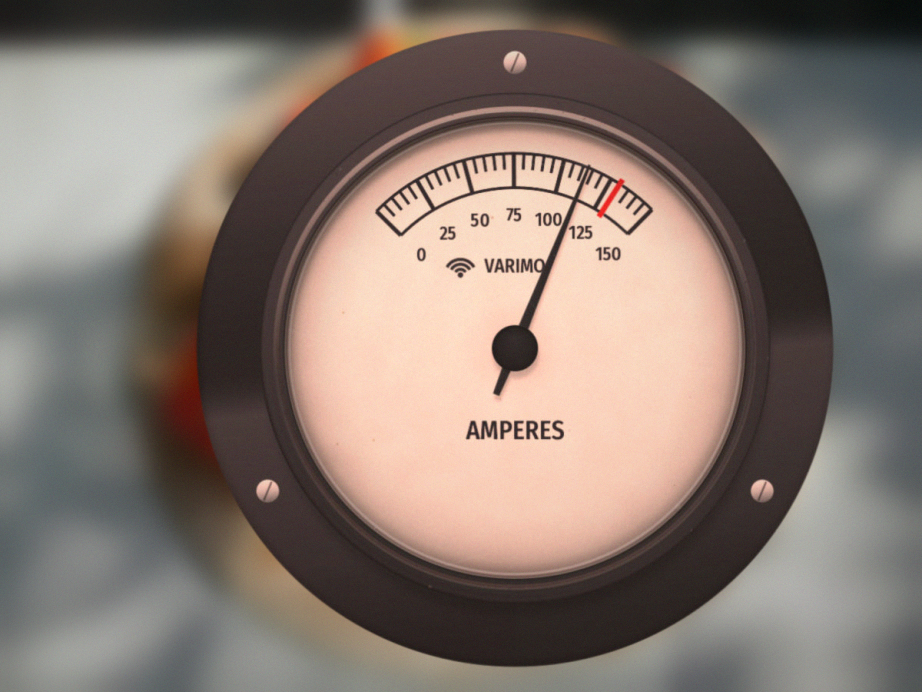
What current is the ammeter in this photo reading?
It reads 112.5 A
